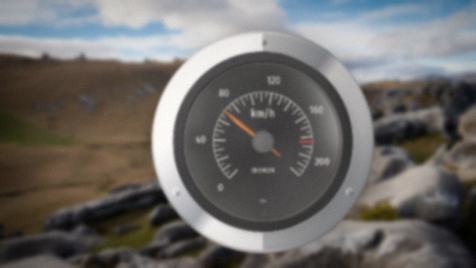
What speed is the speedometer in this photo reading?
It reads 70 km/h
